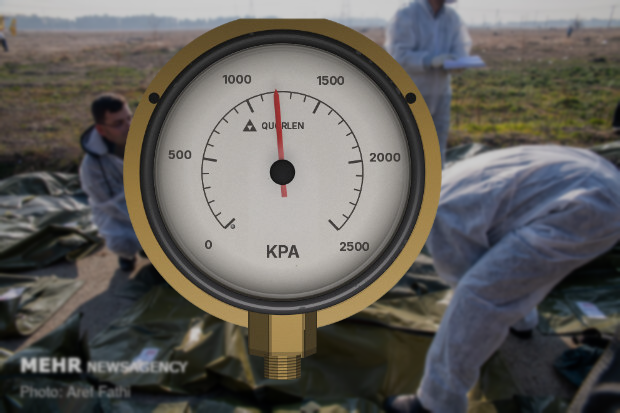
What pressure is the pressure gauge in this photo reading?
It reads 1200 kPa
